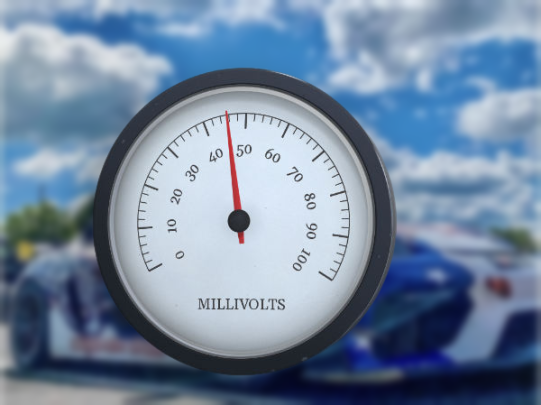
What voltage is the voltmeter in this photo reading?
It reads 46 mV
